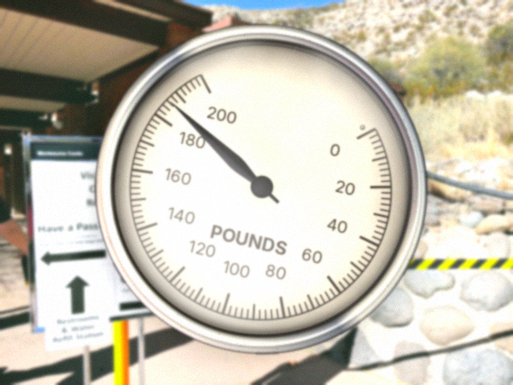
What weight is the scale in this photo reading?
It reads 186 lb
